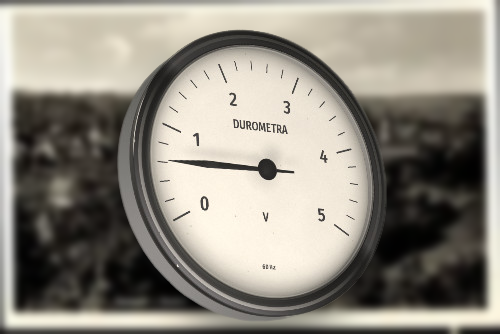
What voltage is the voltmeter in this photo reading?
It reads 0.6 V
